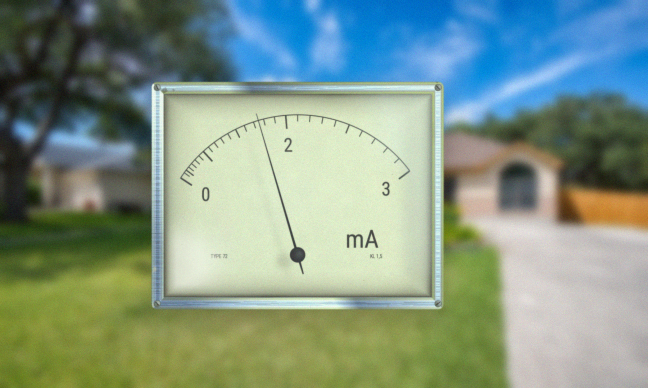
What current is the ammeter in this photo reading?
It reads 1.75 mA
